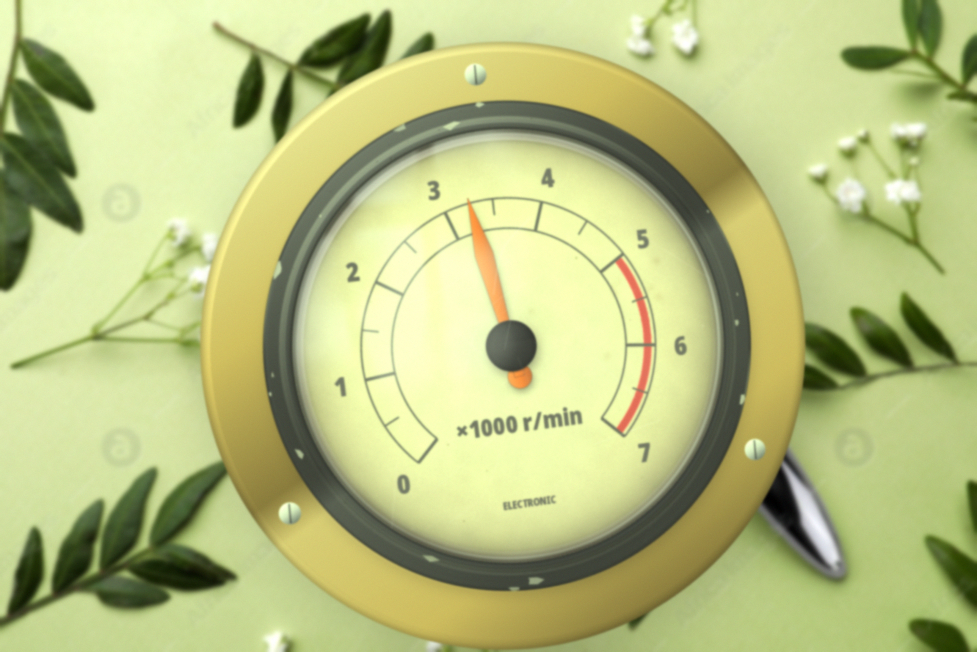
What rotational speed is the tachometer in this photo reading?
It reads 3250 rpm
